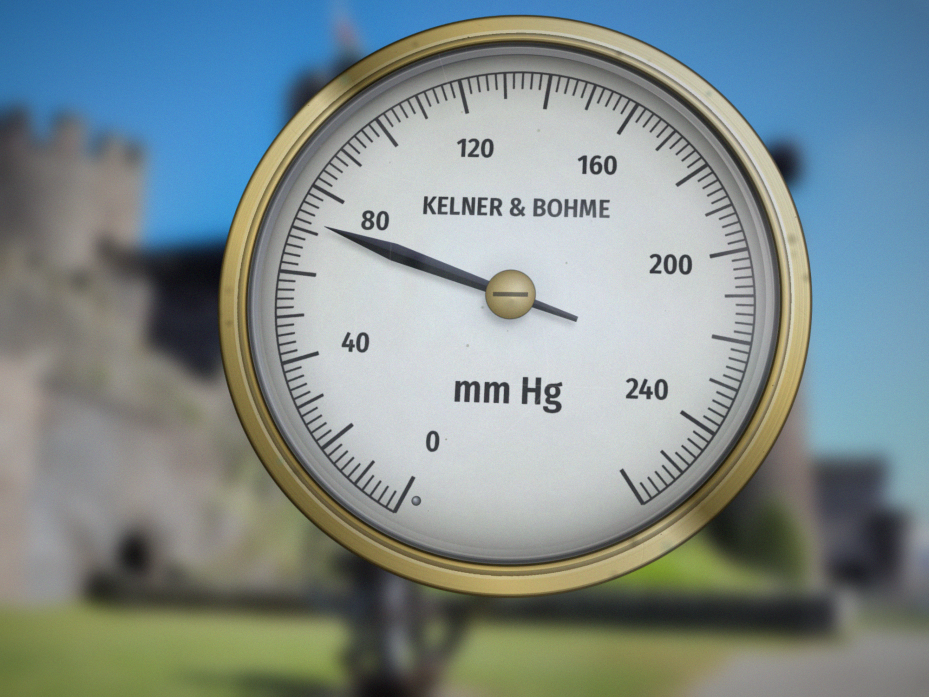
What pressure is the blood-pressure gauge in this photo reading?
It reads 72 mmHg
